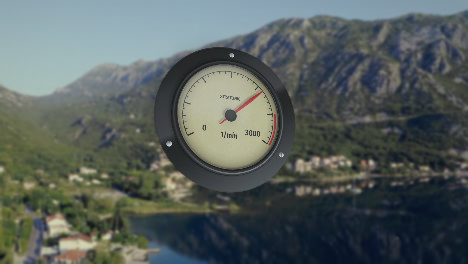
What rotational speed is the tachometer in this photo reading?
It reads 2100 rpm
